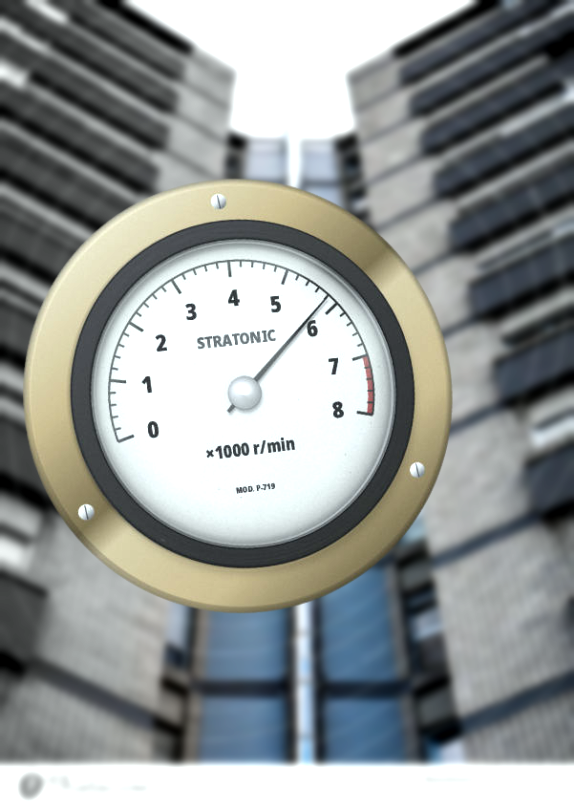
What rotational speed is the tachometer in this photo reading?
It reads 5800 rpm
